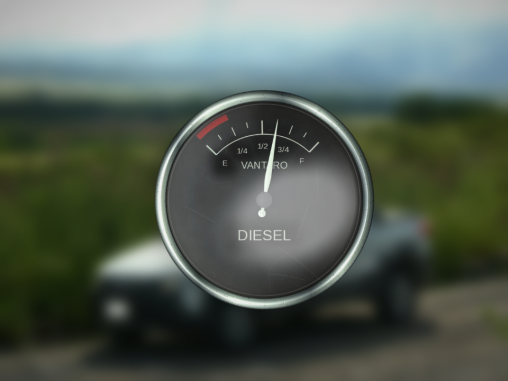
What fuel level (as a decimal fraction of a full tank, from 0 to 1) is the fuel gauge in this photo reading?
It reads 0.625
